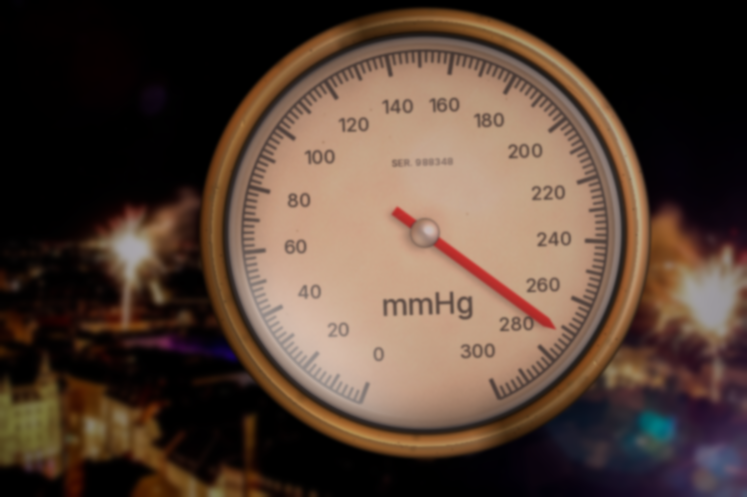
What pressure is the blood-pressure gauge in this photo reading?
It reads 272 mmHg
